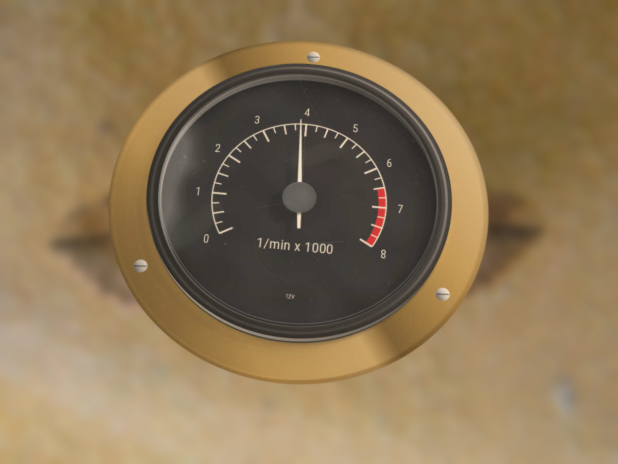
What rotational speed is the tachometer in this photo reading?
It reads 3875 rpm
